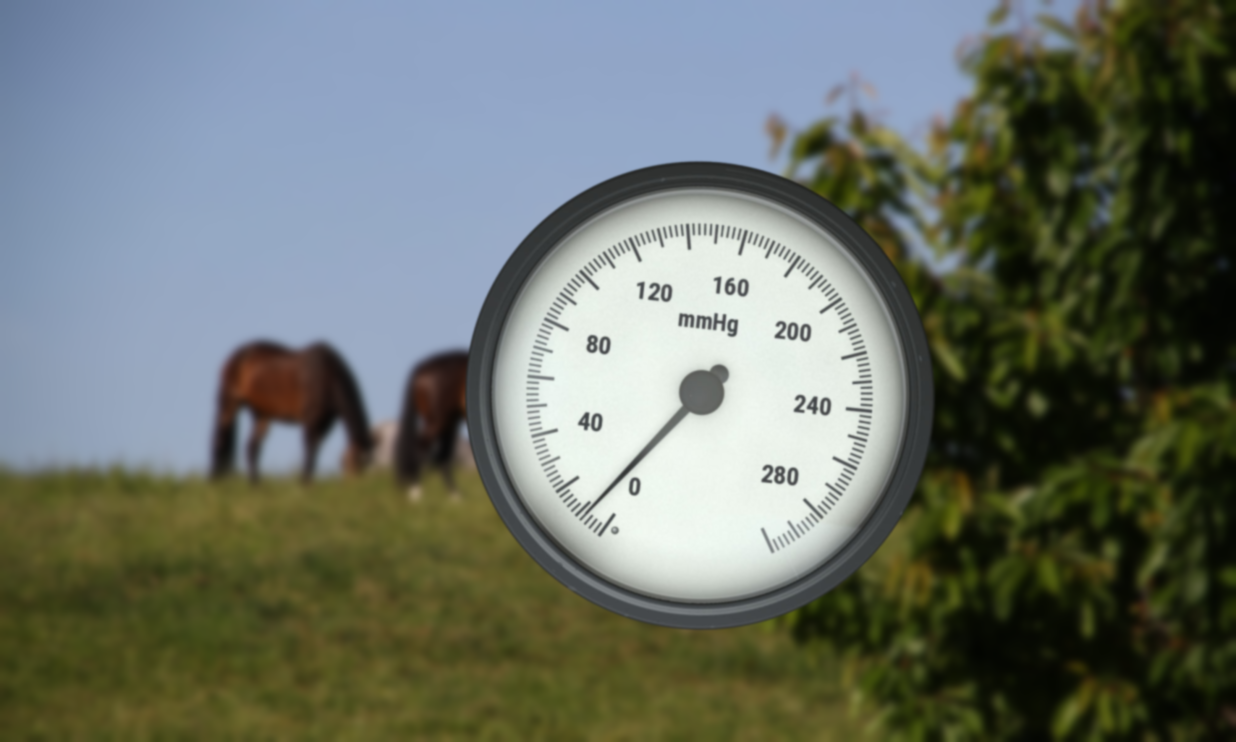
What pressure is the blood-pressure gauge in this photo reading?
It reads 8 mmHg
